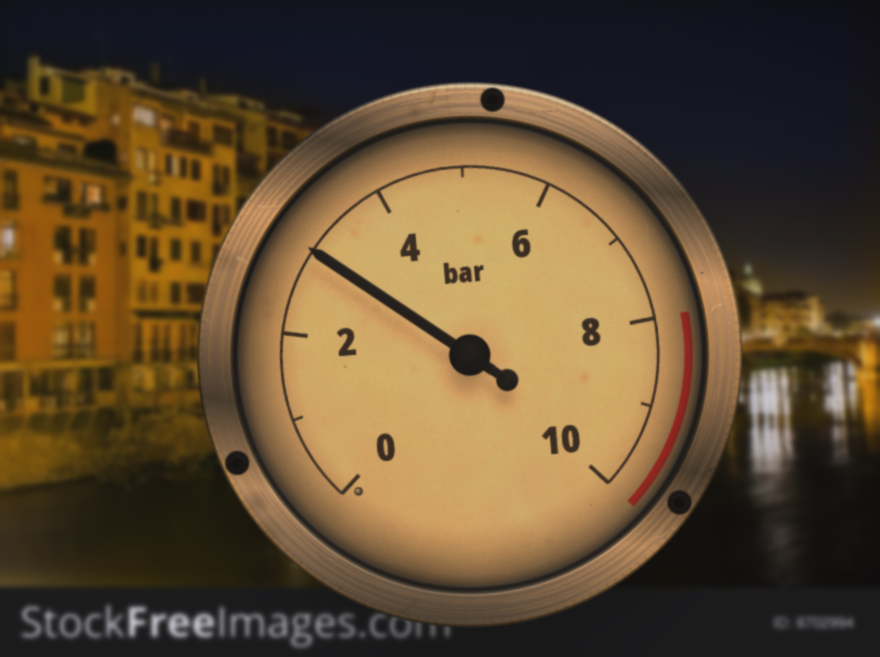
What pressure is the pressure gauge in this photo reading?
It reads 3 bar
